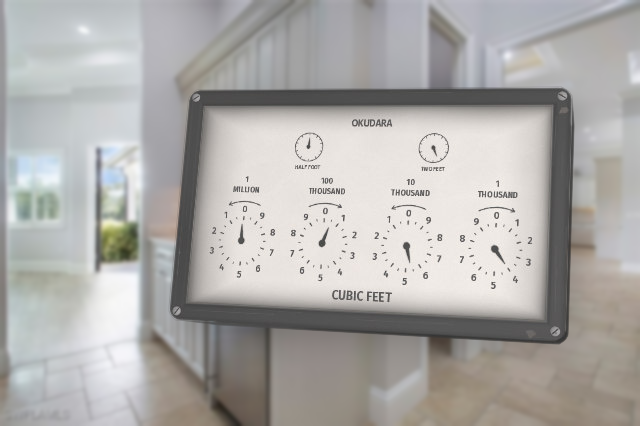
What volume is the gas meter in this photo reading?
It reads 5400 ft³
